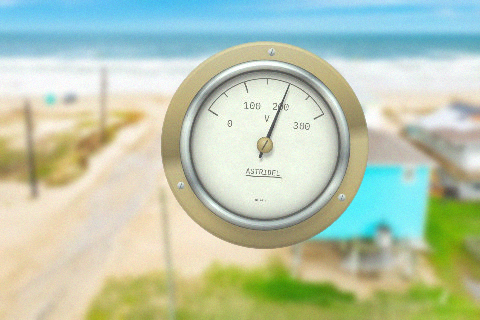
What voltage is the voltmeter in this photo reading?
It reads 200 V
